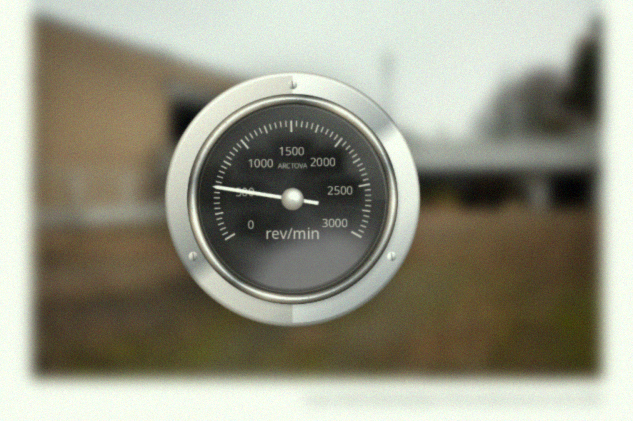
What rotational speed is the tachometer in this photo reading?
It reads 500 rpm
